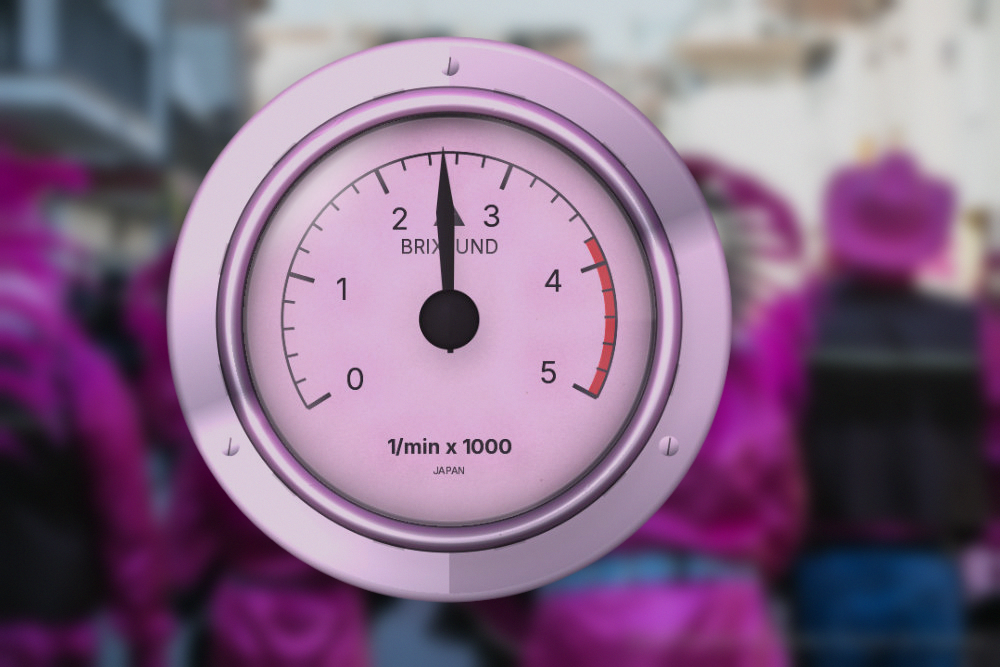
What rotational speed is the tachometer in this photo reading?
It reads 2500 rpm
